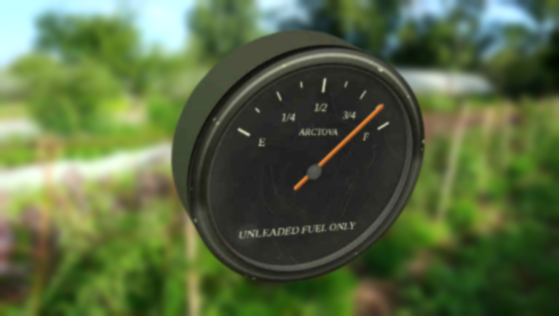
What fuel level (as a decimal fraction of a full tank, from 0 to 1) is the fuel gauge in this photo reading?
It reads 0.875
